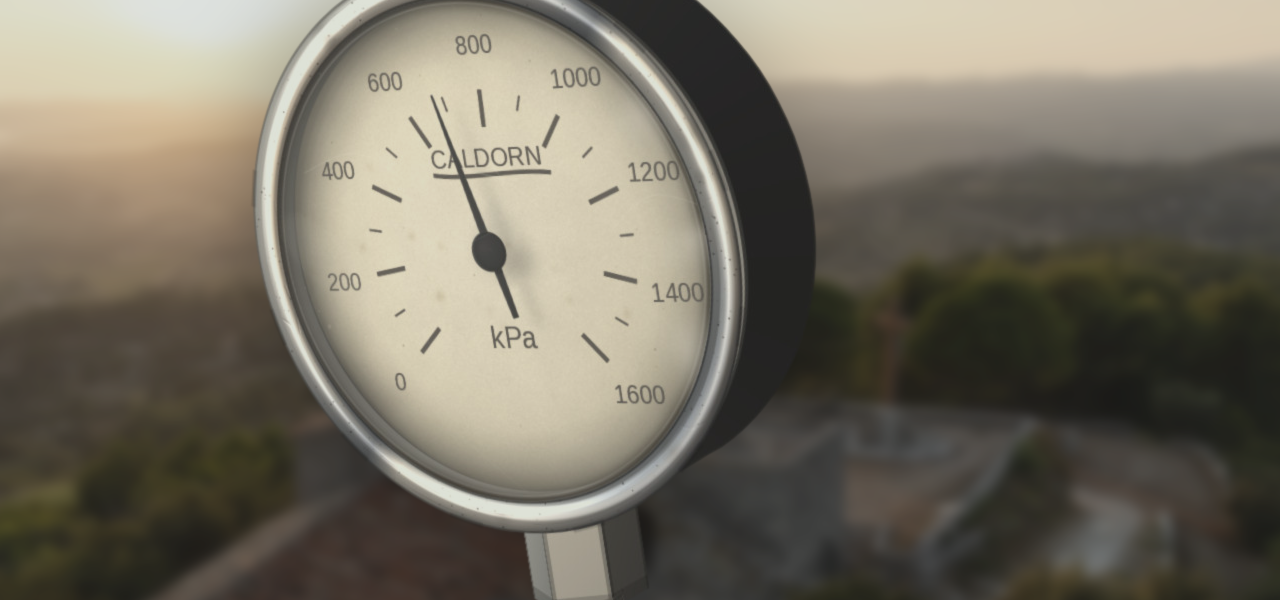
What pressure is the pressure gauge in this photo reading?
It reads 700 kPa
